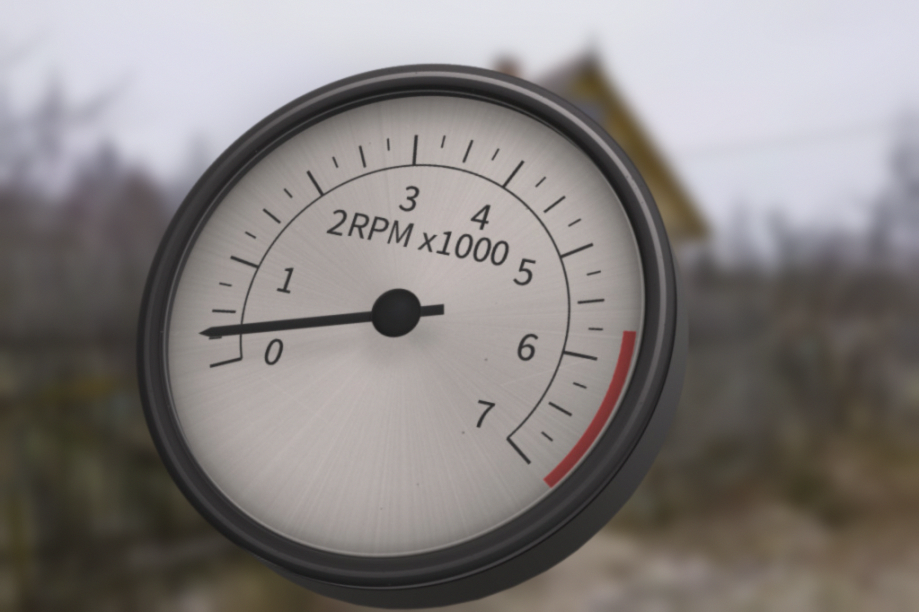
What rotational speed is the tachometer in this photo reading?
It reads 250 rpm
